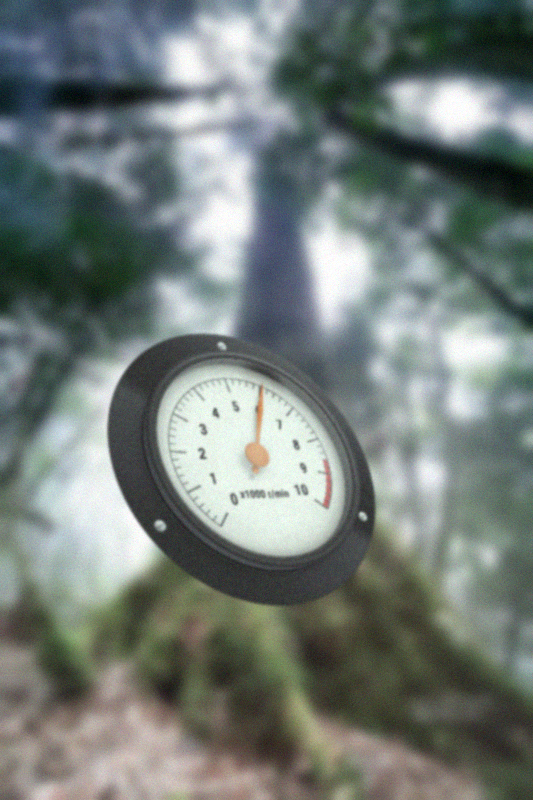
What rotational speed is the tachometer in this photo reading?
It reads 6000 rpm
